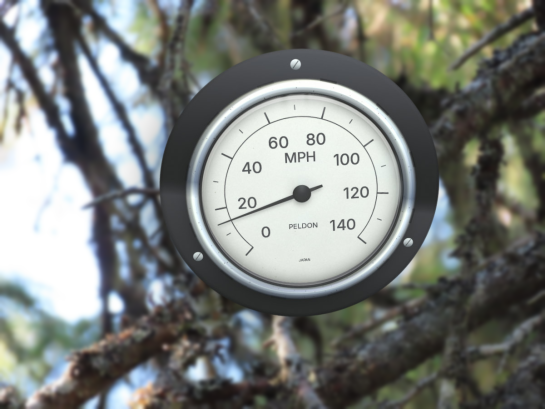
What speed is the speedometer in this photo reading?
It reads 15 mph
